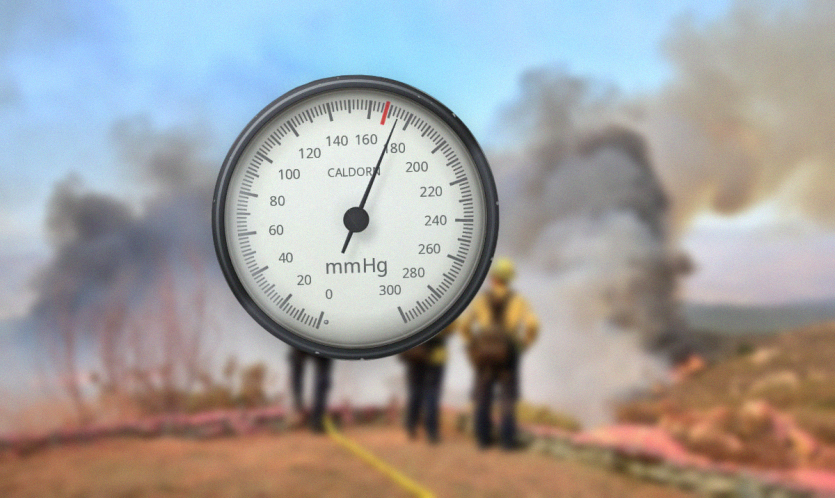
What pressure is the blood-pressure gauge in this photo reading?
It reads 174 mmHg
